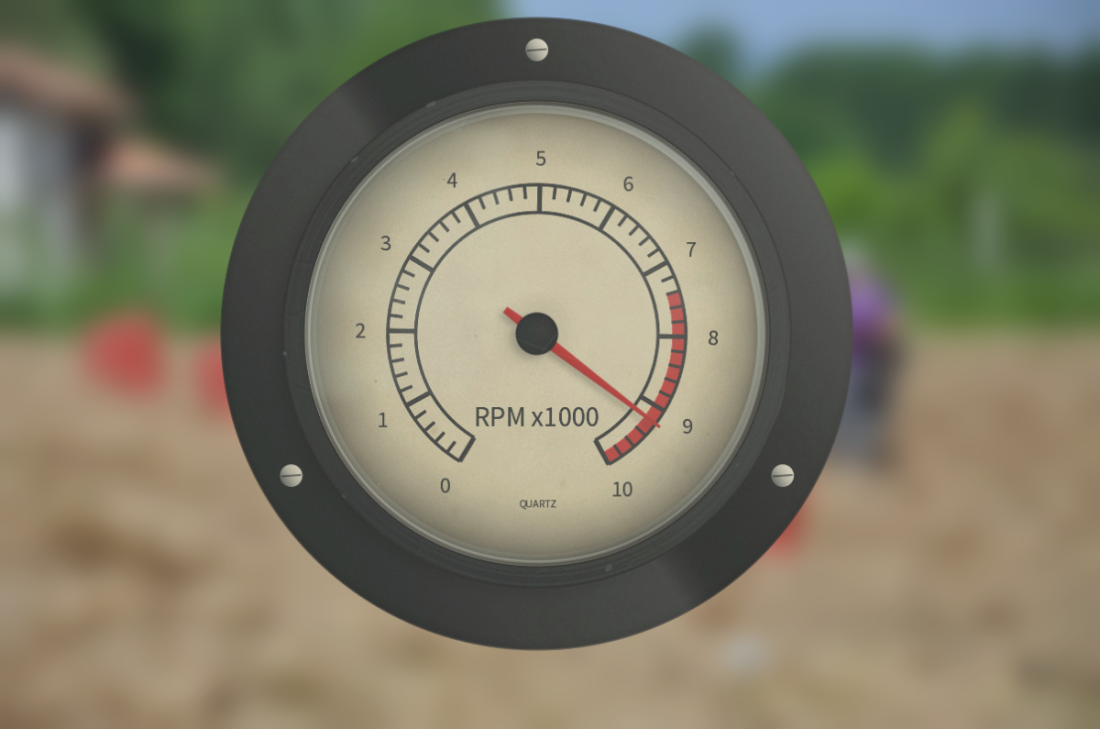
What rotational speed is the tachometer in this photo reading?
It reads 9200 rpm
